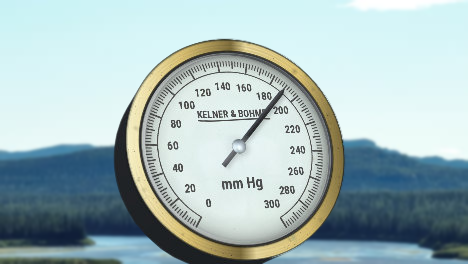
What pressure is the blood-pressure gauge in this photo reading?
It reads 190 mmHg
